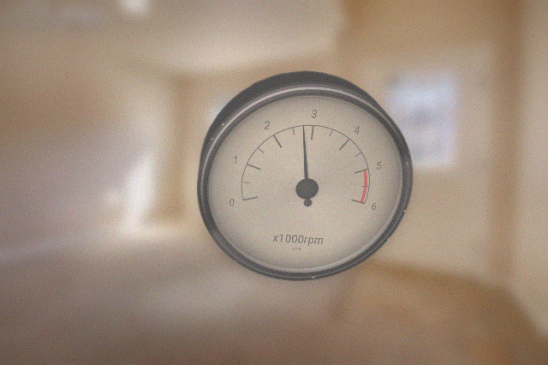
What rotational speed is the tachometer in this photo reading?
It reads 2750 rpm
